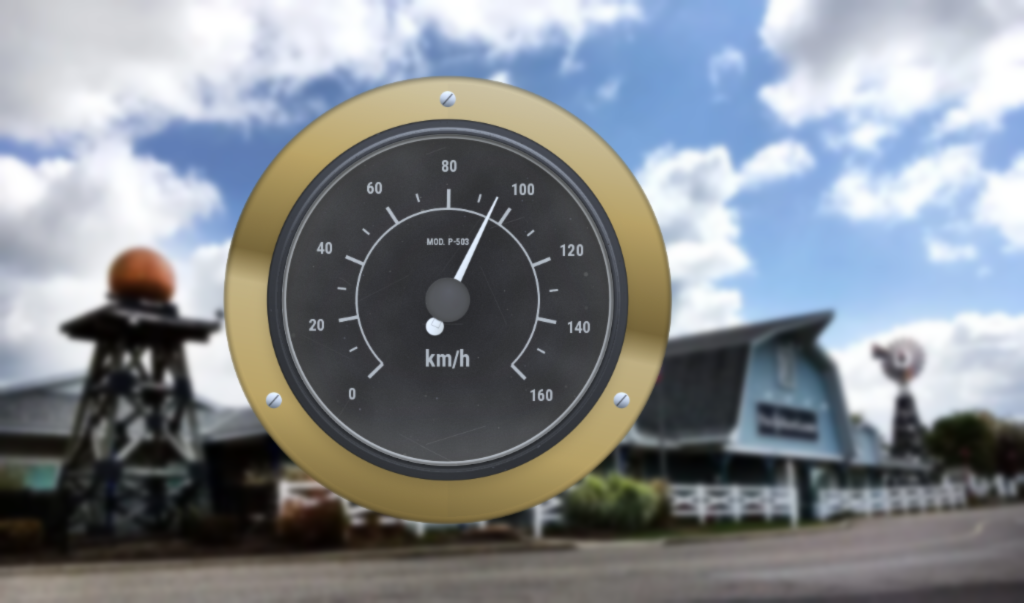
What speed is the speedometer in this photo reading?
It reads 95 km/h
